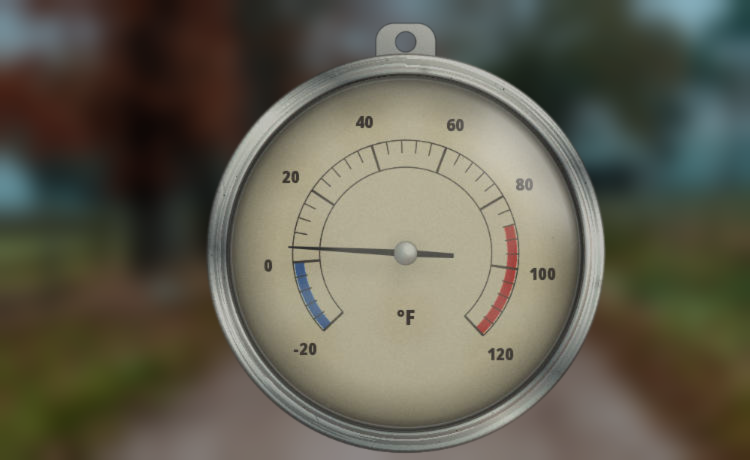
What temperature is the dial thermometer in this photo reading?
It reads 4 °F
